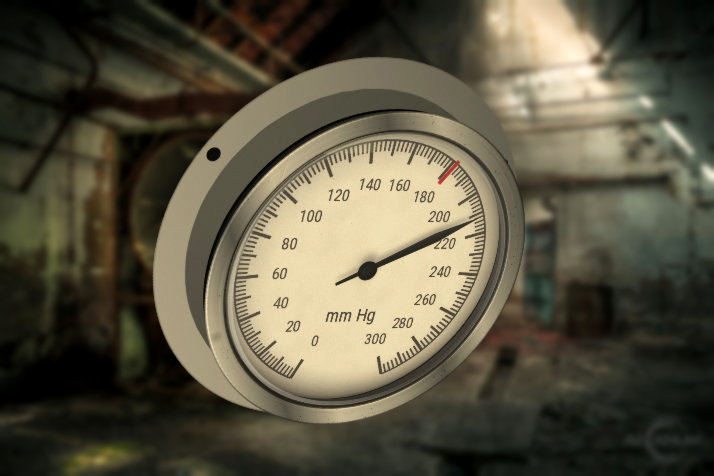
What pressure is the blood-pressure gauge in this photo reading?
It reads 210 mmHg
